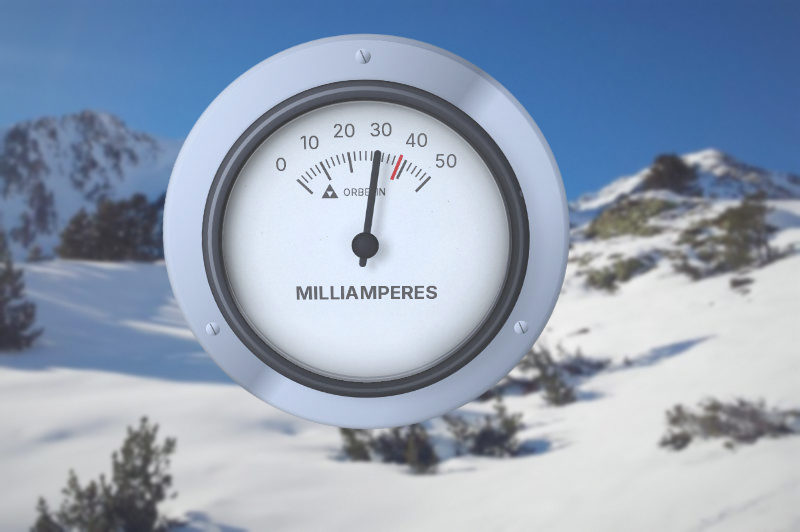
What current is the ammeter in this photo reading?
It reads 30 mA
